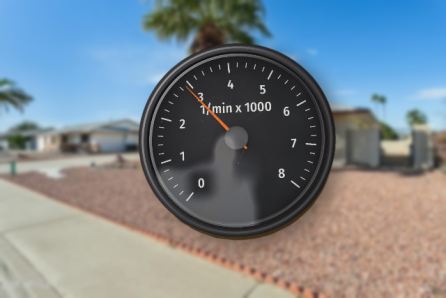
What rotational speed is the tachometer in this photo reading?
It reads 2900 rpm
